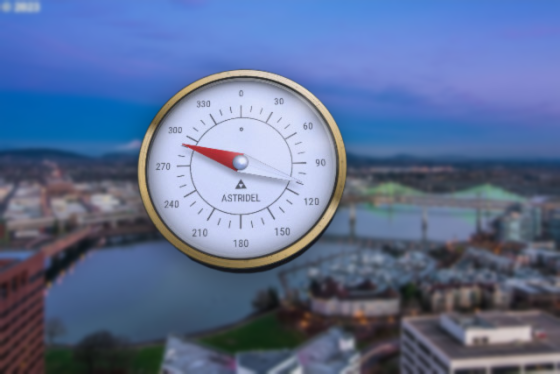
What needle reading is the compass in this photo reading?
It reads 290 °
